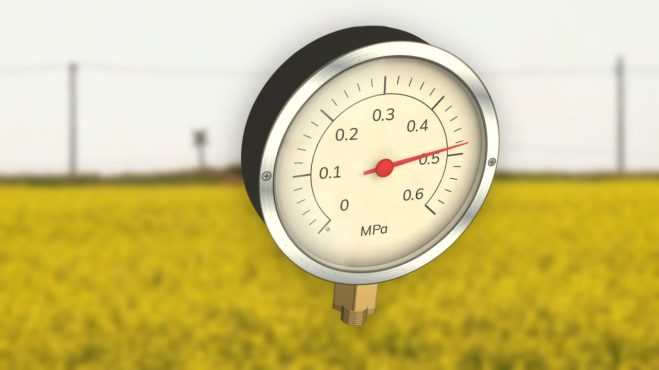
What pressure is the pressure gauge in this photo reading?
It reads 0.48 MPa
